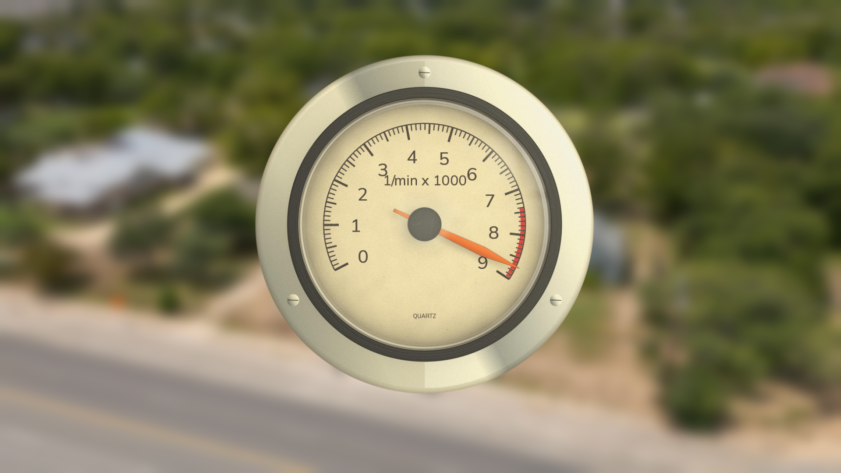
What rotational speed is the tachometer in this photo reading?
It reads 8700 rpm
